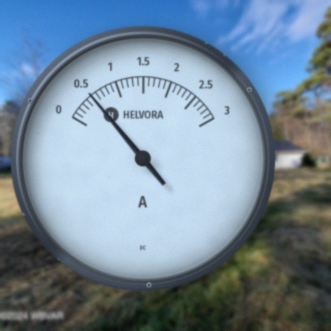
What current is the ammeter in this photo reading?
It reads 0.5 A
